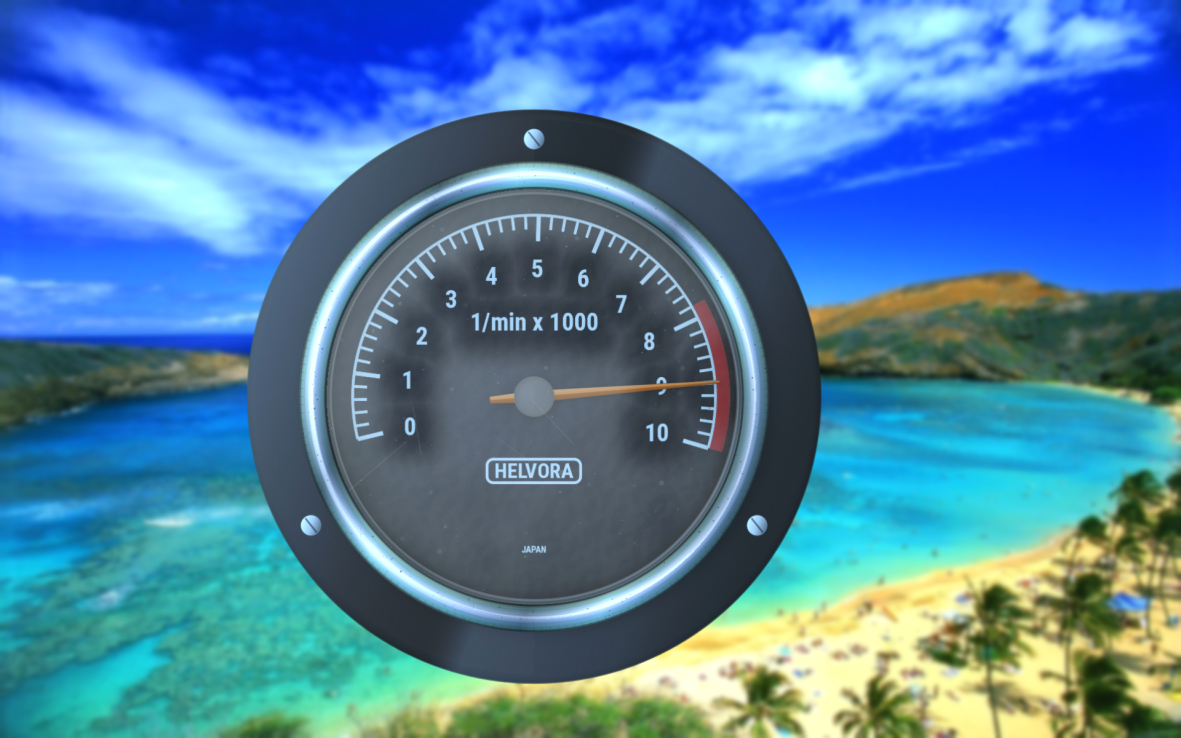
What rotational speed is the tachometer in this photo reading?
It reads 9000 rpm
